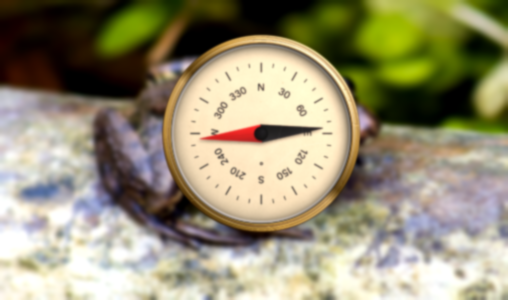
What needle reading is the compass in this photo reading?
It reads 265 °
